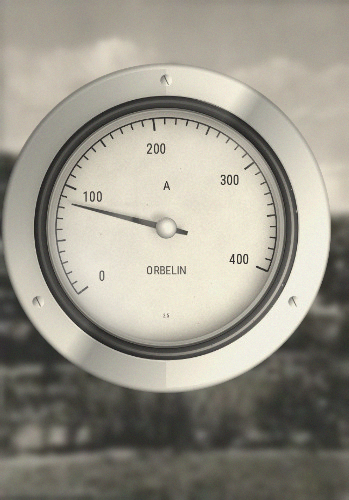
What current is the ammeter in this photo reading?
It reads 85 A
